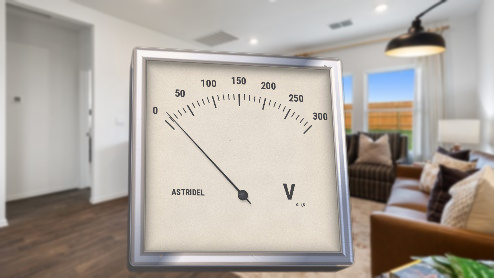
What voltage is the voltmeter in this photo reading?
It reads 10 V
